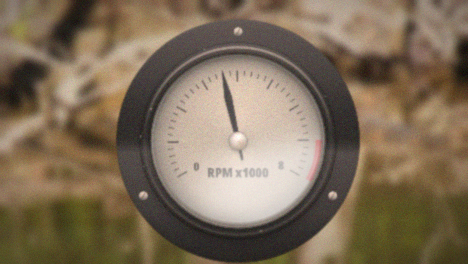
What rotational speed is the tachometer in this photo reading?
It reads 3600 rpm
